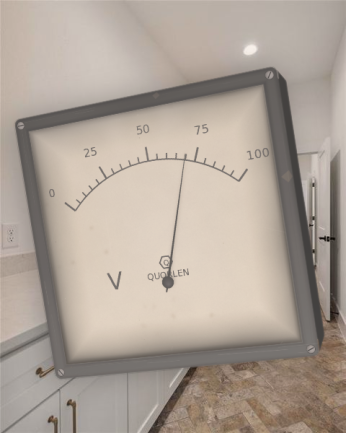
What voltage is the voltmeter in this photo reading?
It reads 70 V
